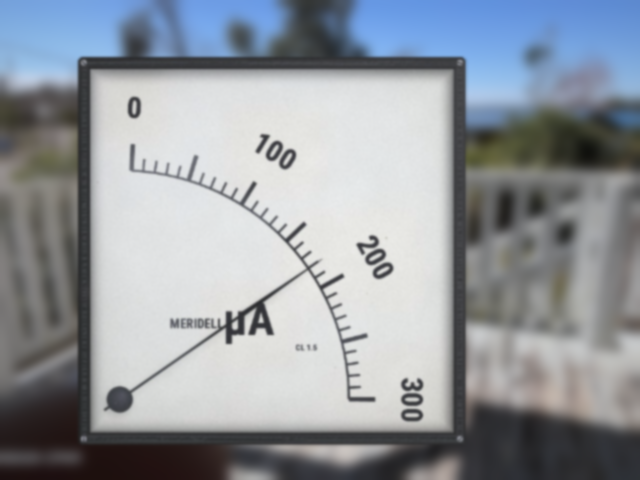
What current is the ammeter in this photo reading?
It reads 180 µA
